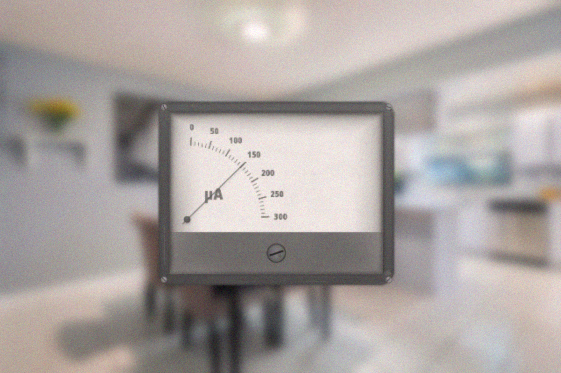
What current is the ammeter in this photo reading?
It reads 150 µA
